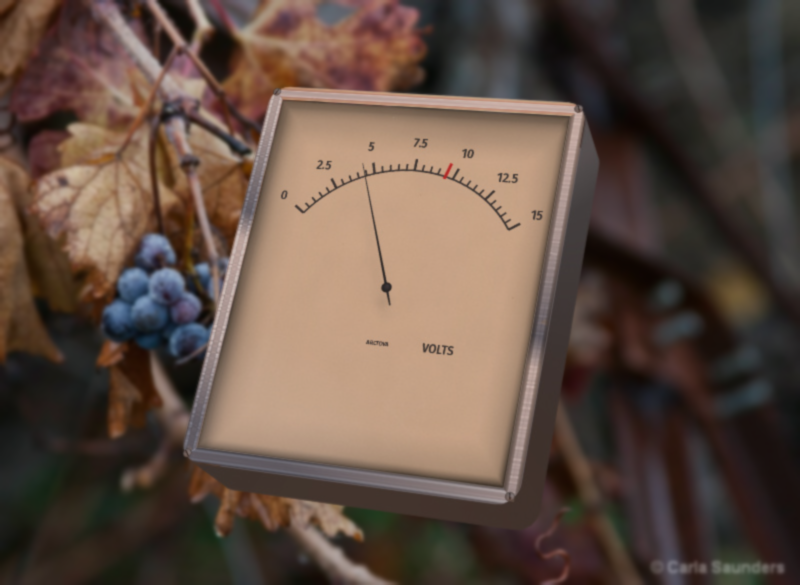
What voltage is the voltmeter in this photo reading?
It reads 4.5 V
